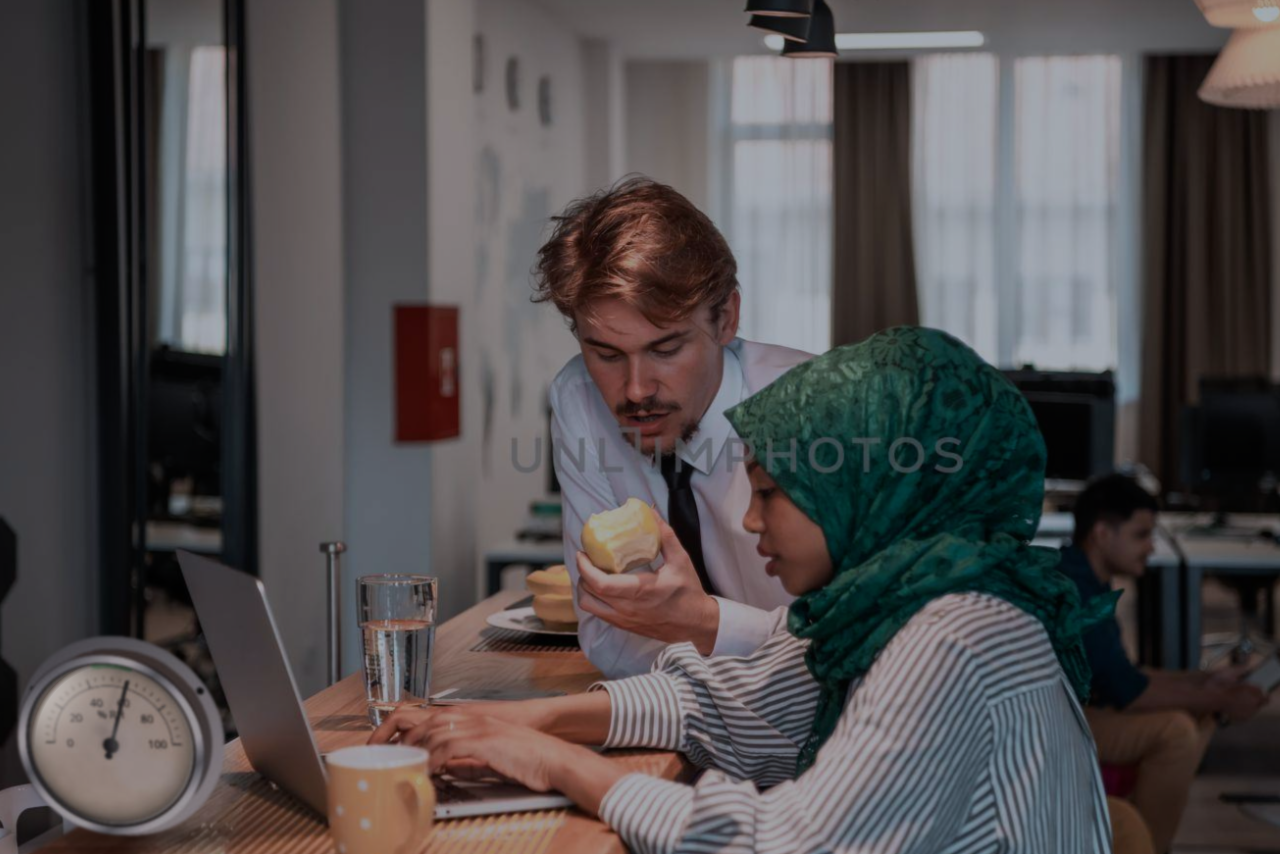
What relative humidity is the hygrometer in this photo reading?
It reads 60 %
